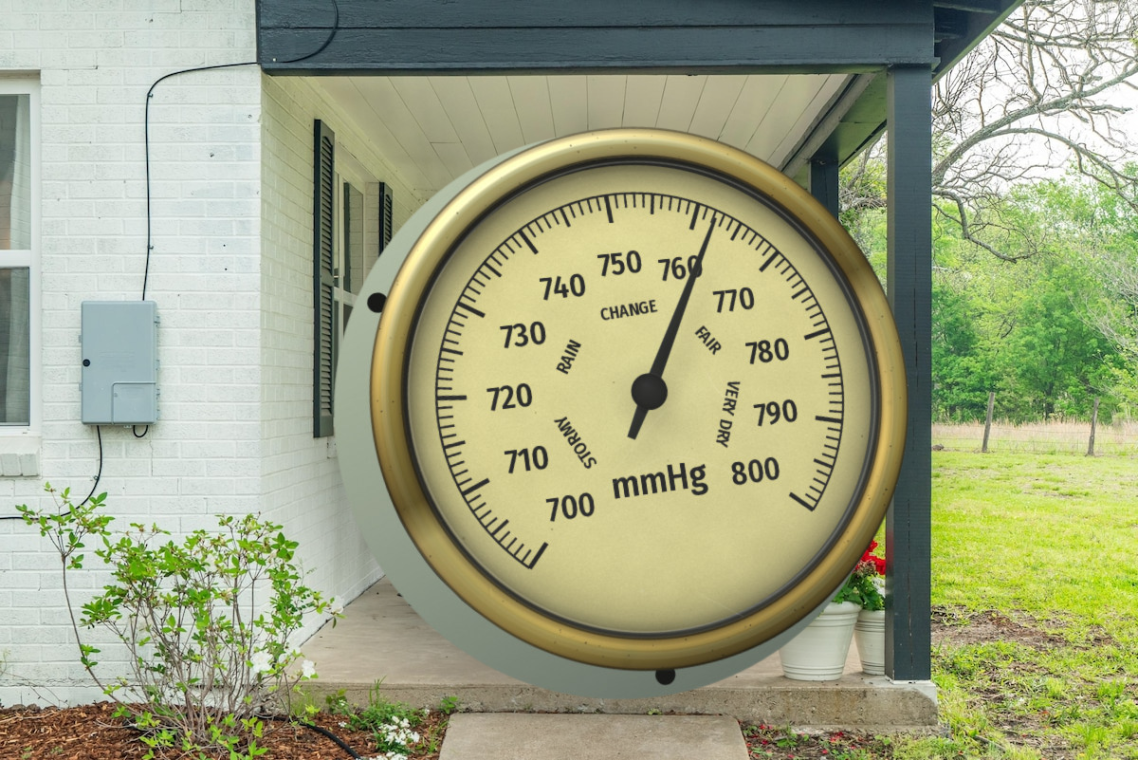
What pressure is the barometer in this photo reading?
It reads 762 mmHg
